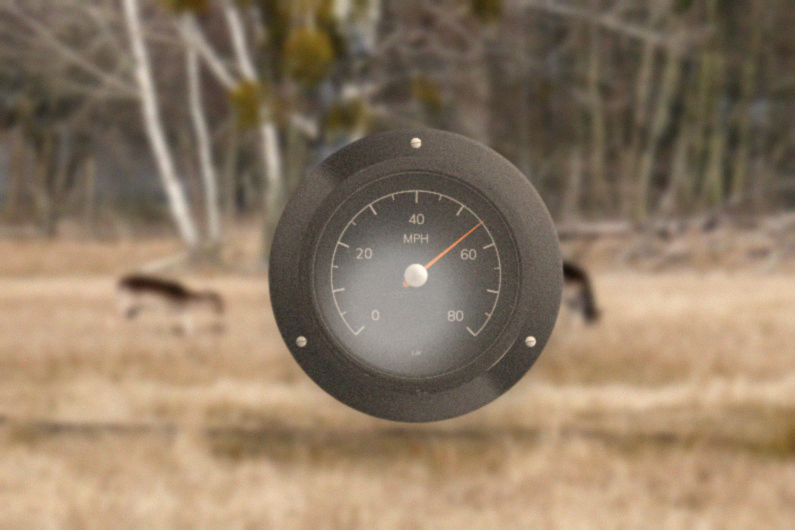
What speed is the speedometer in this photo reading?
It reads 55 mph
